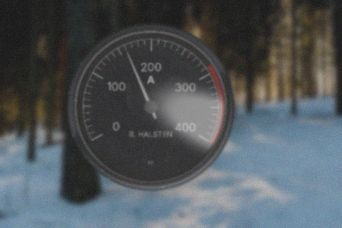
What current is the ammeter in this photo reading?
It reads 160 A
